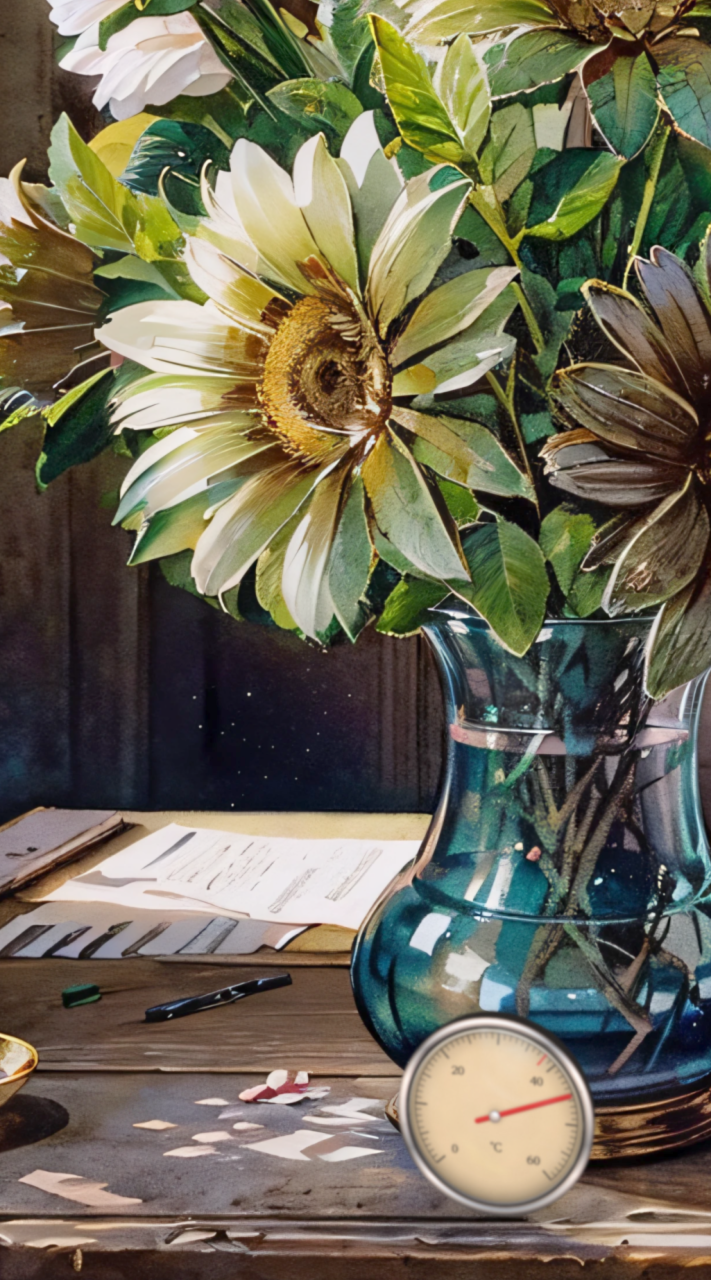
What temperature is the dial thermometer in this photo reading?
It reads 45 °C
